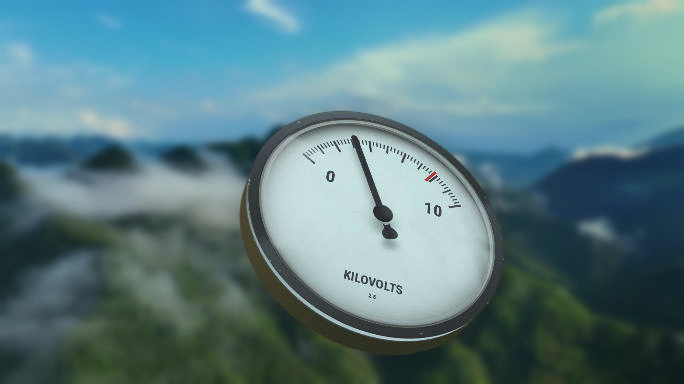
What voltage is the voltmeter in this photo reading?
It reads 3 kV
